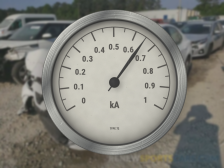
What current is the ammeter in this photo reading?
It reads 0.65 kA
